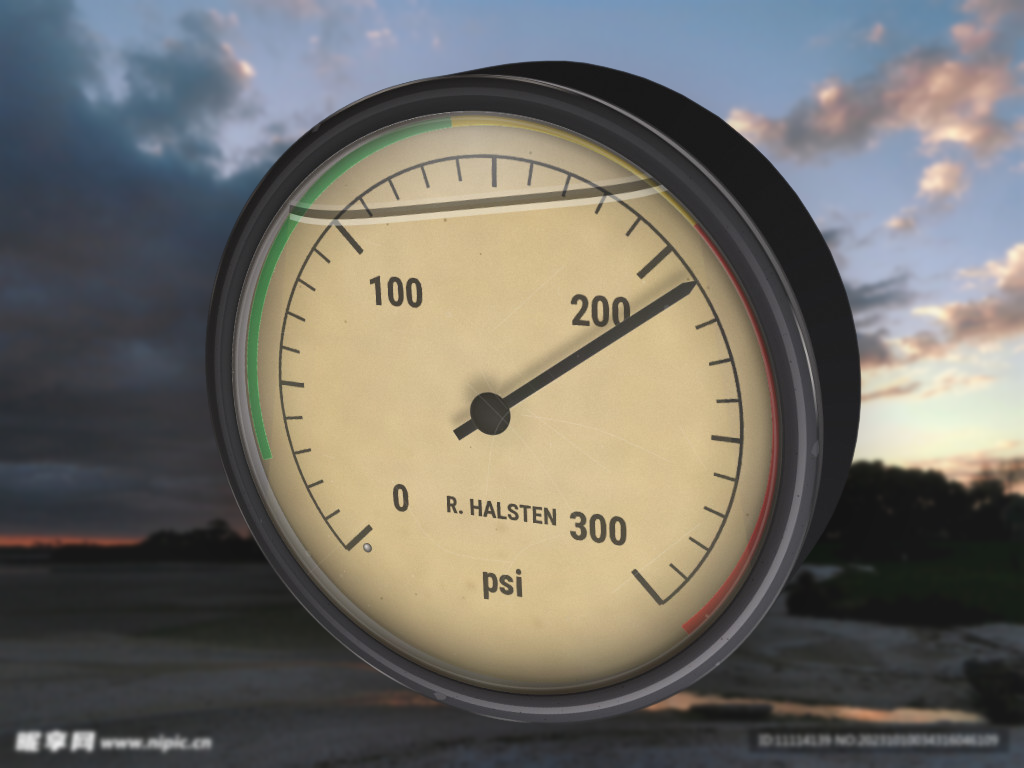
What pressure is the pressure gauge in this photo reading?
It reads 210 psi
